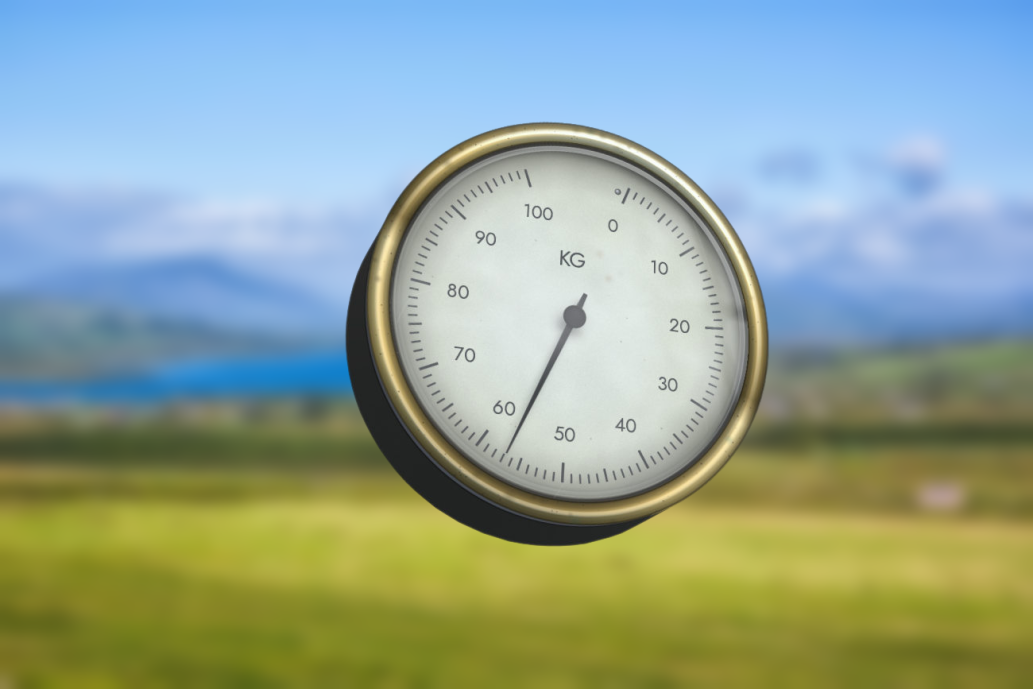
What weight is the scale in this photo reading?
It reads 57 kg
